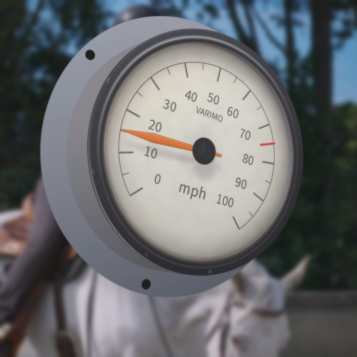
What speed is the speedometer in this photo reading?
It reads 15 mph
